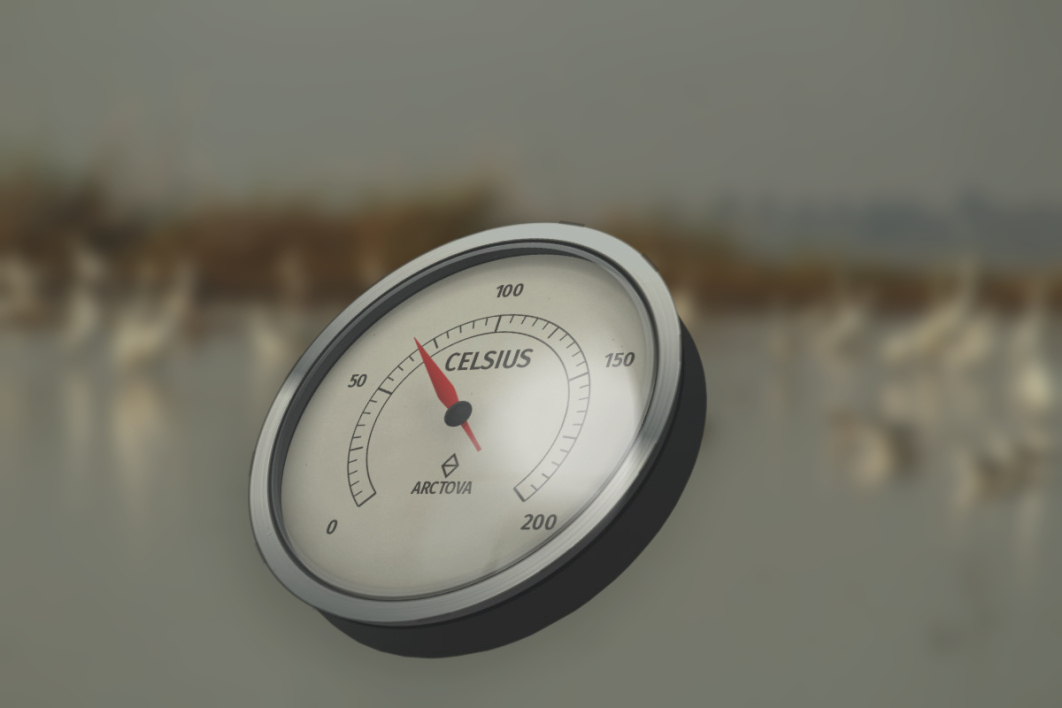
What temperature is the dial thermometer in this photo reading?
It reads 70 °C
